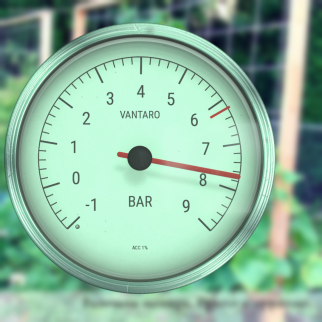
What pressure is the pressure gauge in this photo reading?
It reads 7.7 bar
